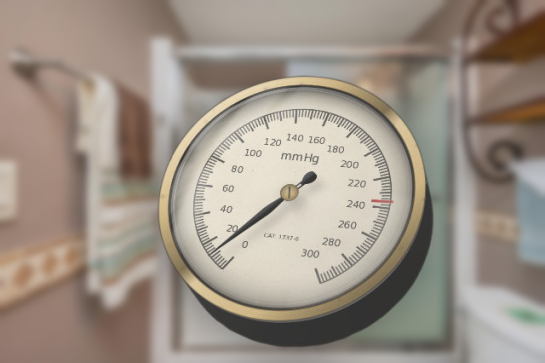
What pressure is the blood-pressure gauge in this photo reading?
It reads 10 mmHg
